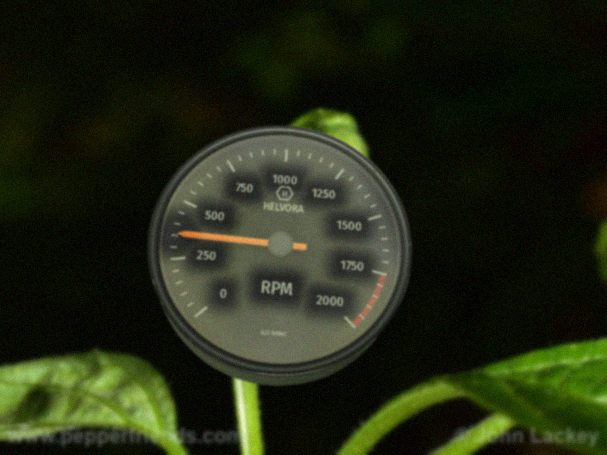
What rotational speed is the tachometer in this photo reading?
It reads 350 rpm
